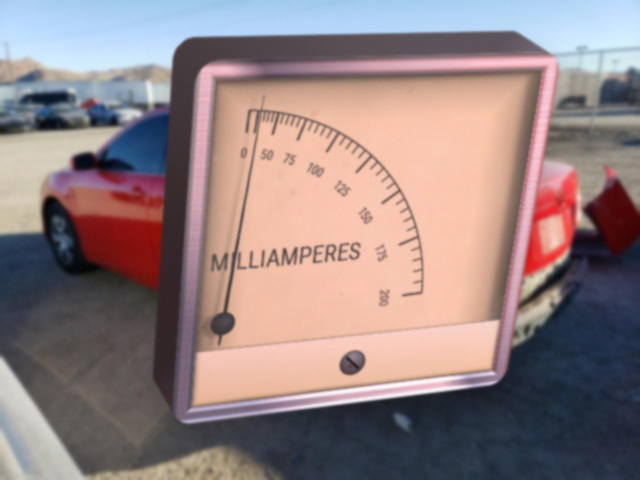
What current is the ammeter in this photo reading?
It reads 25 mA
